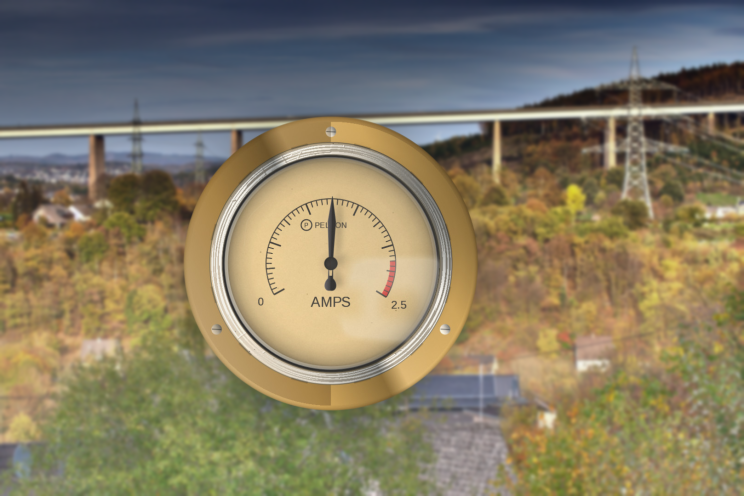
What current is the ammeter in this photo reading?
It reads 1.25 A
